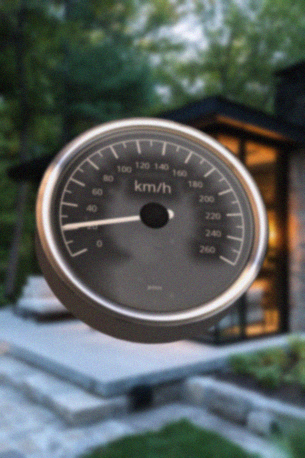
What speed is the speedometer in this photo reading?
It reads 20 km/h
